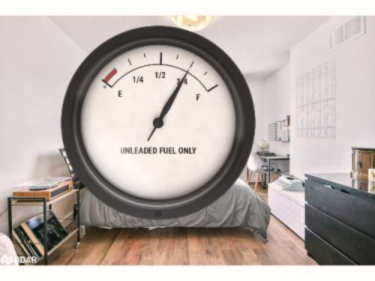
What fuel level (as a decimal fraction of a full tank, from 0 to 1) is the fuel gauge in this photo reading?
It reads 0.75
